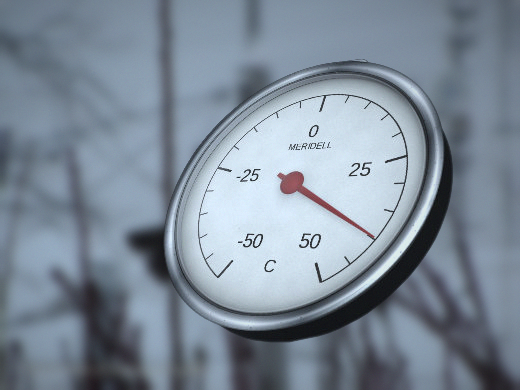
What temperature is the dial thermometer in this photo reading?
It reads 40 °C
